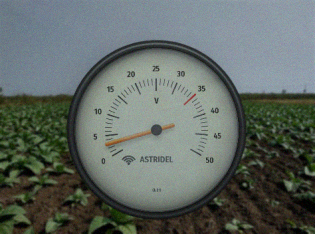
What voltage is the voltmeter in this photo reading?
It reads 3 V
